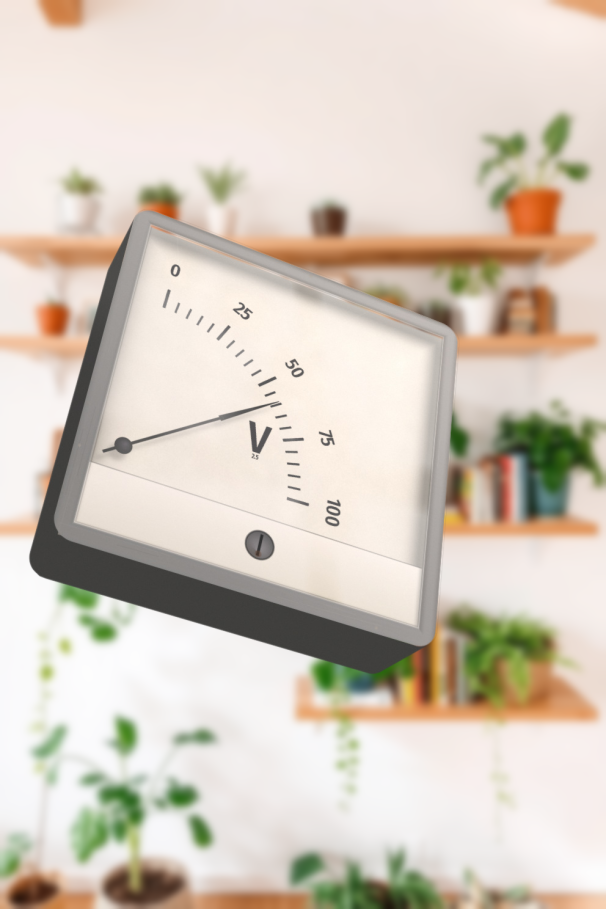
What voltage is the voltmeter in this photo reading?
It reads 60 V
